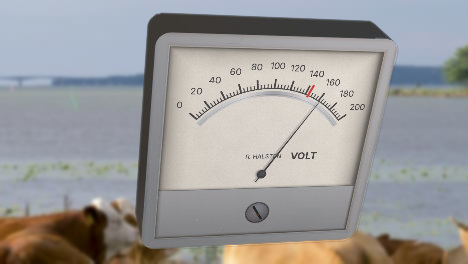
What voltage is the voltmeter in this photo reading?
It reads 160 V
